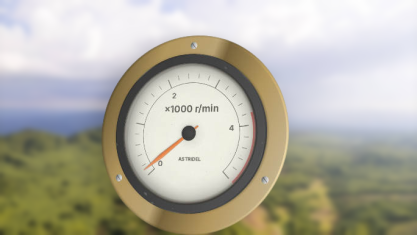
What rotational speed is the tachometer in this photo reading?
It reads 100 rpm
